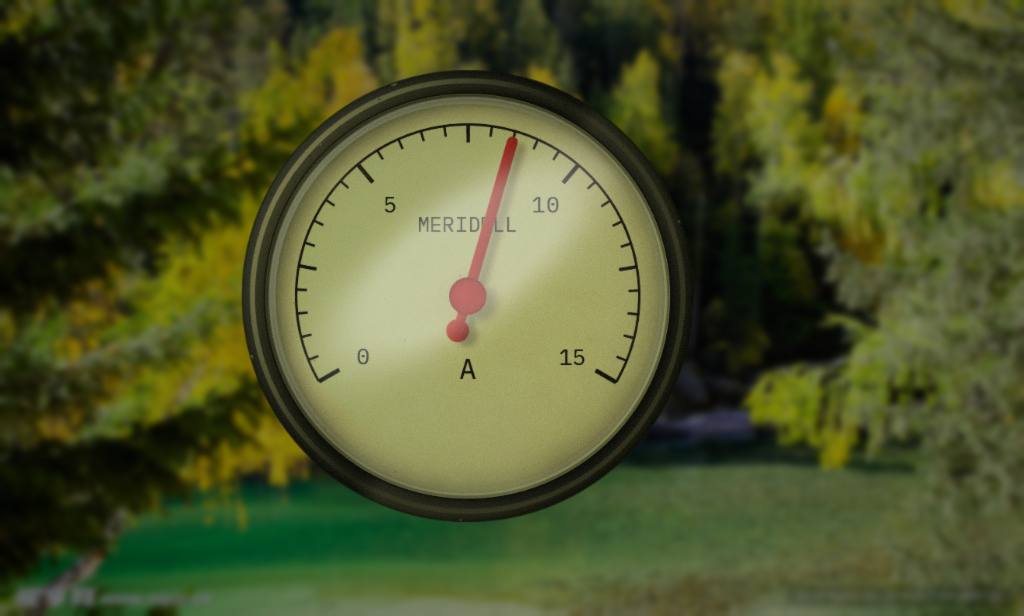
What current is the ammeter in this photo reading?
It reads 8.5 A
